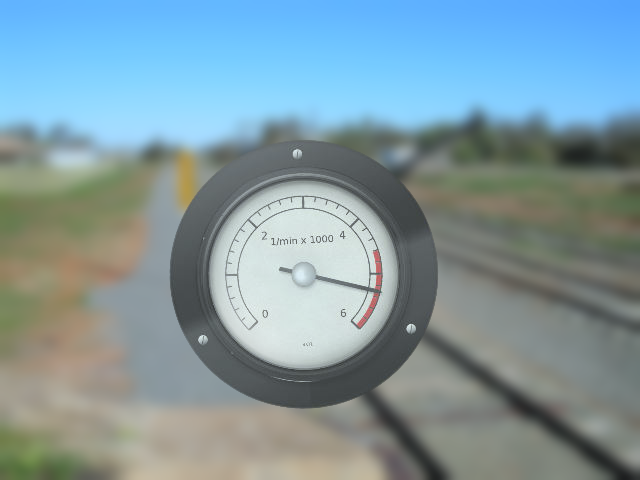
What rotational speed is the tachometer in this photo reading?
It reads 5300 rpm
